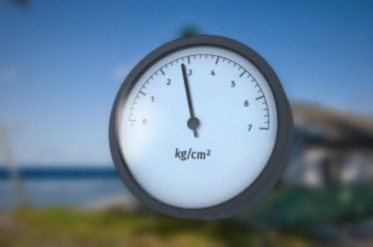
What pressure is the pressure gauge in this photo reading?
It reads 2.8 kg/cm²
